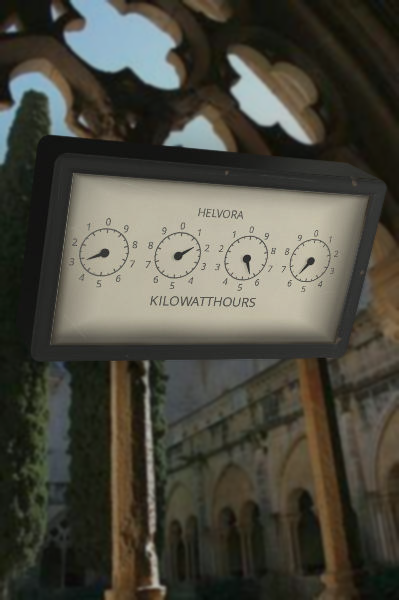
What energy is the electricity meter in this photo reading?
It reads 3156 kWh
